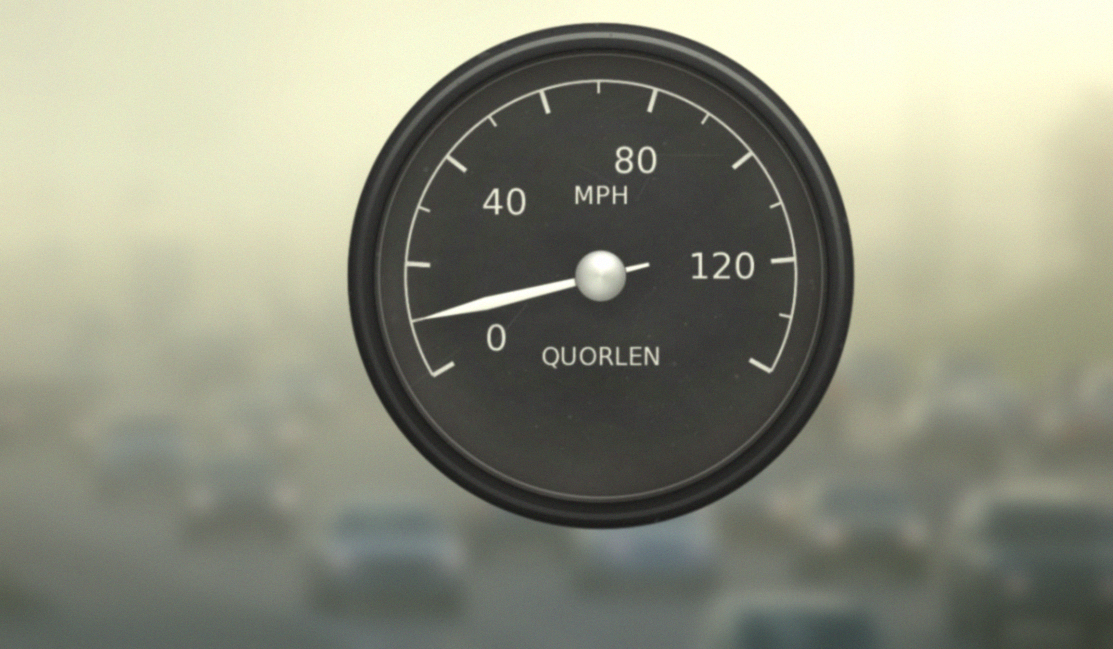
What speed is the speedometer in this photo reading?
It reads 10 mph
